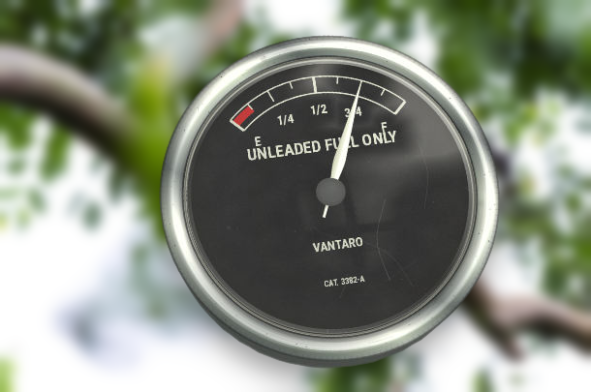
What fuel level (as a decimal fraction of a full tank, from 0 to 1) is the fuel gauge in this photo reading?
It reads 0.75
